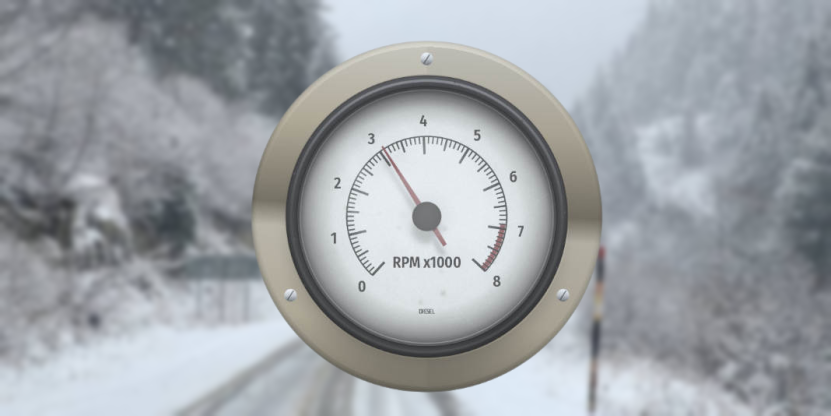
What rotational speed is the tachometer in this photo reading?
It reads 3100 rpm
